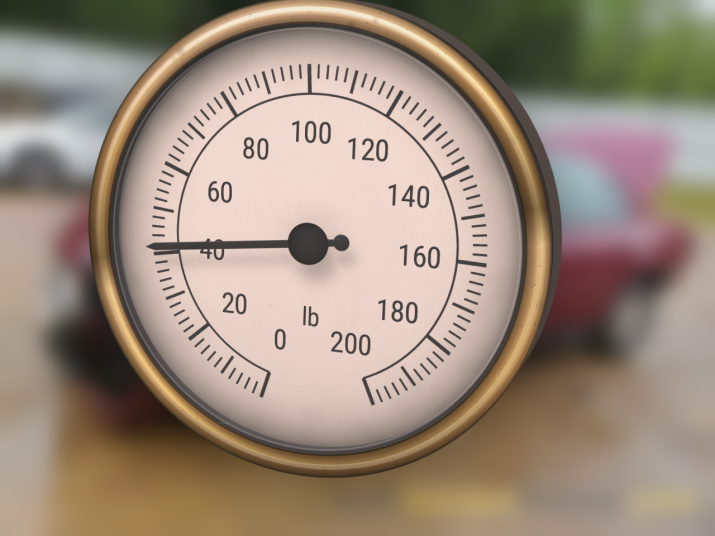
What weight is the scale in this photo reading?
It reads 42 lb
